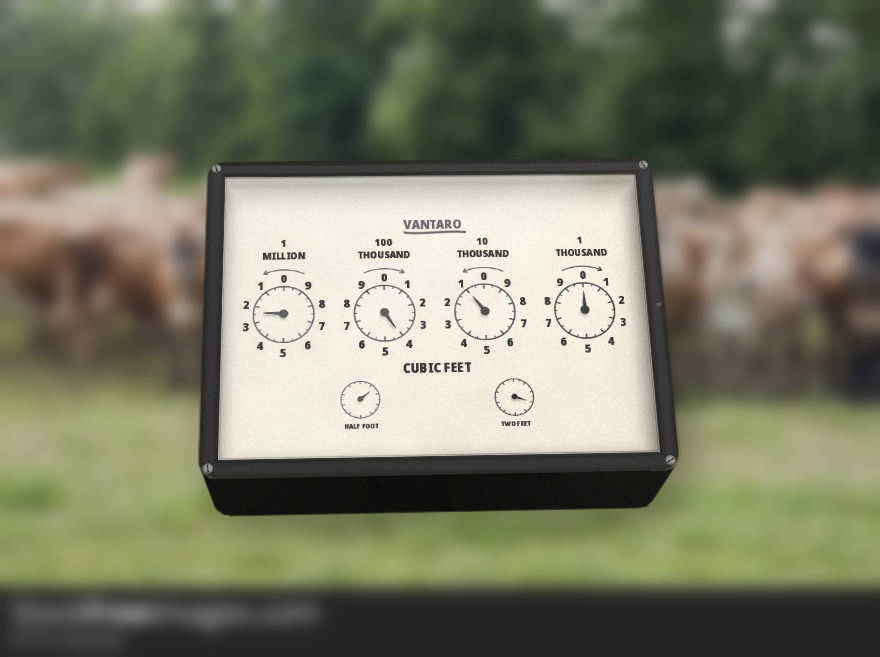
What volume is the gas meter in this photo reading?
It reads 241000 ft³
